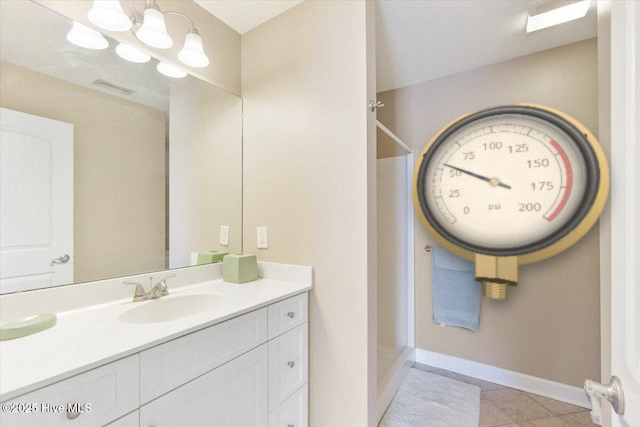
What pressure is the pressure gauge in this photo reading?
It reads 55 psi
